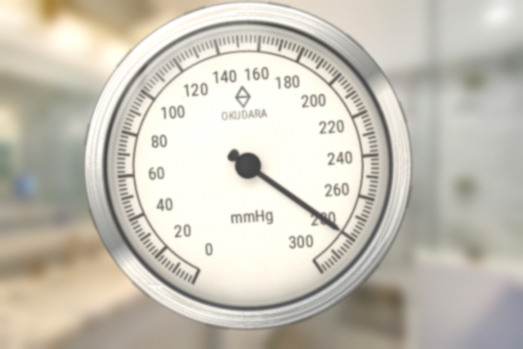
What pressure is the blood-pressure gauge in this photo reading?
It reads 280 mmHg
